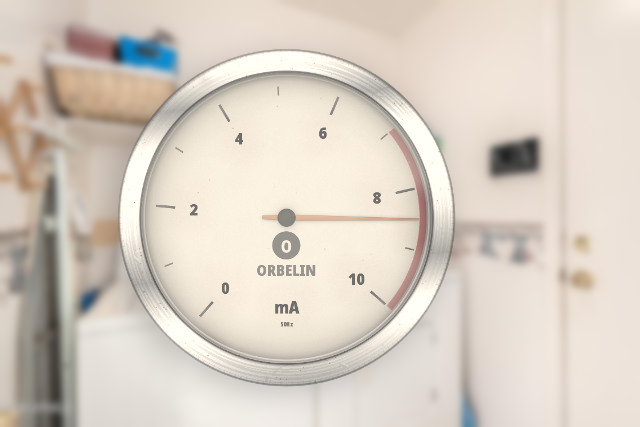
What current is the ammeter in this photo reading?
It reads 8.5 mA
